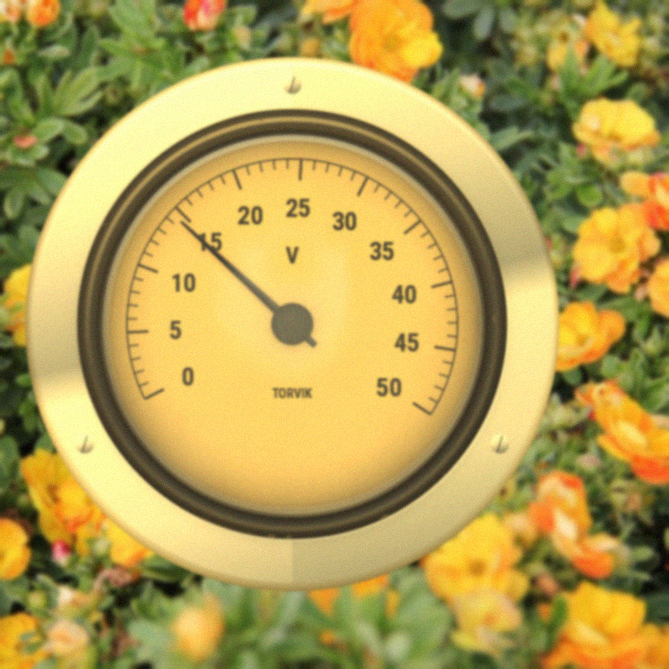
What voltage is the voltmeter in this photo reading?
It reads 14.5 V
